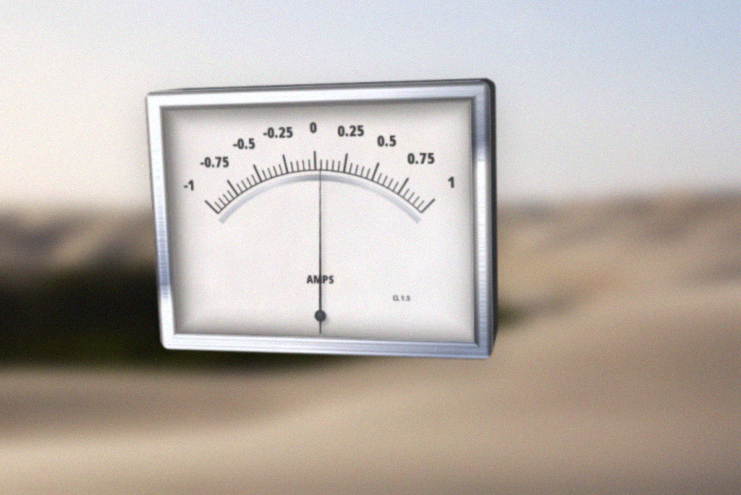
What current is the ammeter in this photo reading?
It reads 0.05 A
